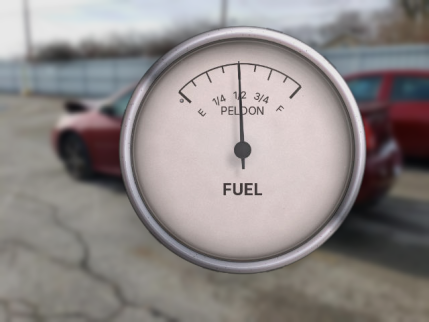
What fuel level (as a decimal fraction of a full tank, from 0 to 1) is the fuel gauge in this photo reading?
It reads 0.5
